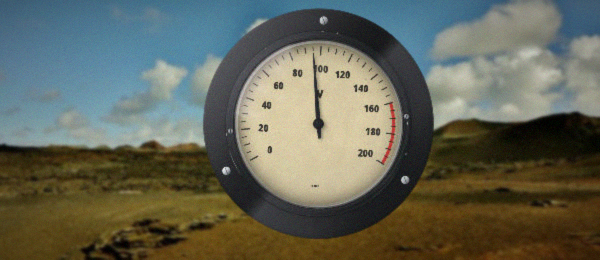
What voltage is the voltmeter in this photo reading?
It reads 95 V
